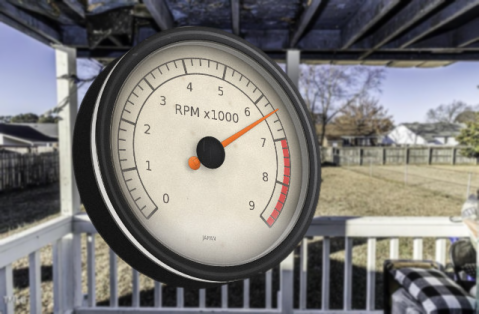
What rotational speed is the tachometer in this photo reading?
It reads 6400 rpm
